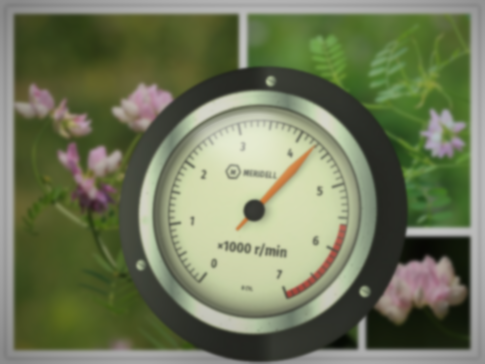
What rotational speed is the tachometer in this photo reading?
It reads 4300 rpm
